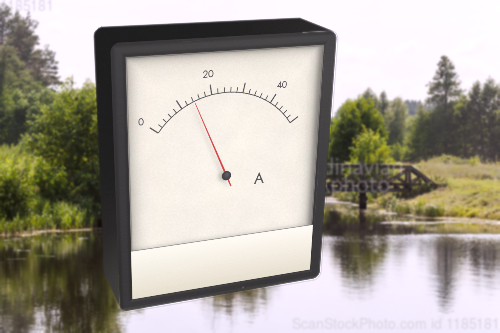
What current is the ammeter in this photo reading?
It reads 14 A
